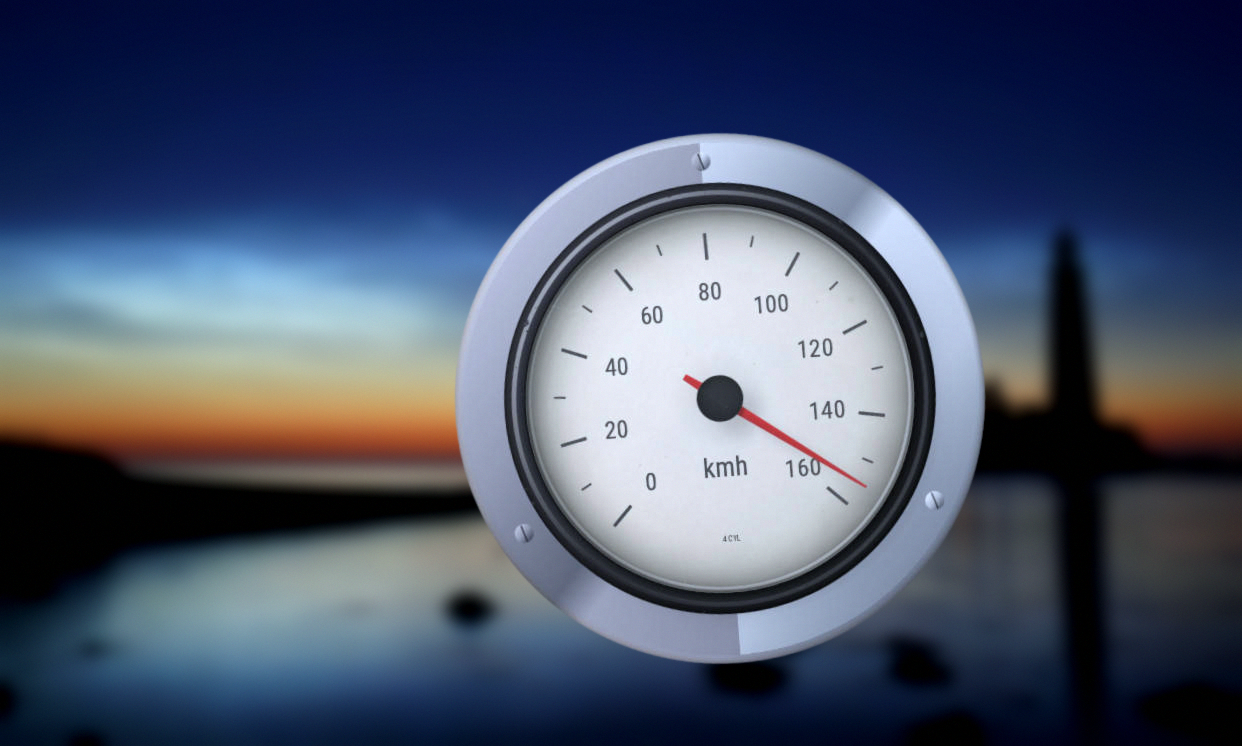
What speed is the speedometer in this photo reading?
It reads 155 km/h
